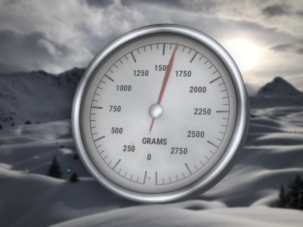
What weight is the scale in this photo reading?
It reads 1600 g
